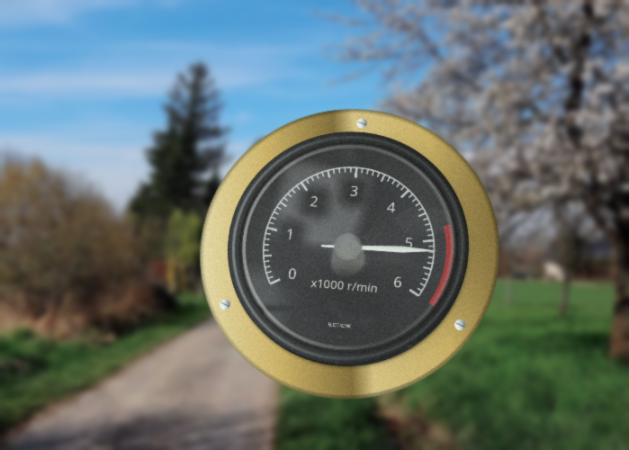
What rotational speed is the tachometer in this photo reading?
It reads 5200 rpm
